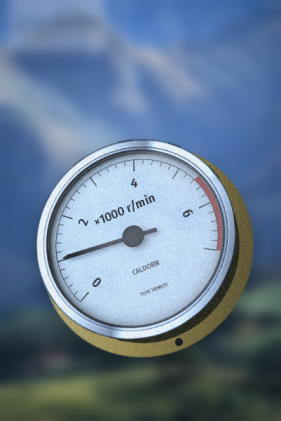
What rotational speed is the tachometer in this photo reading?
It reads 1000 rpm
